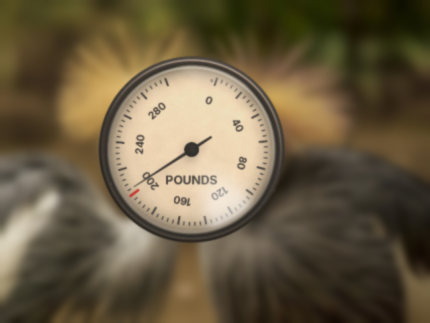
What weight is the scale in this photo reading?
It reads 204 lb
